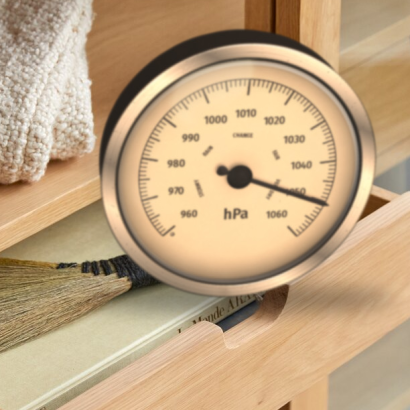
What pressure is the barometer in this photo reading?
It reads 1050 hPa
